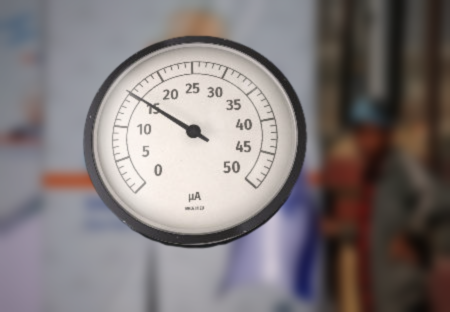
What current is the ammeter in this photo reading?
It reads 15 µA
